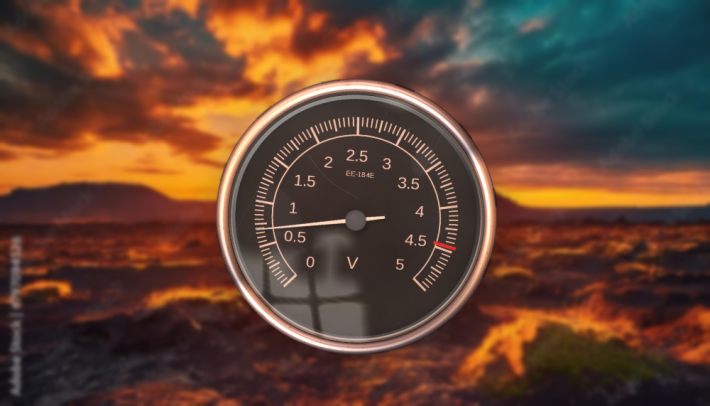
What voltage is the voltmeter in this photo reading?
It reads 0.7 V
